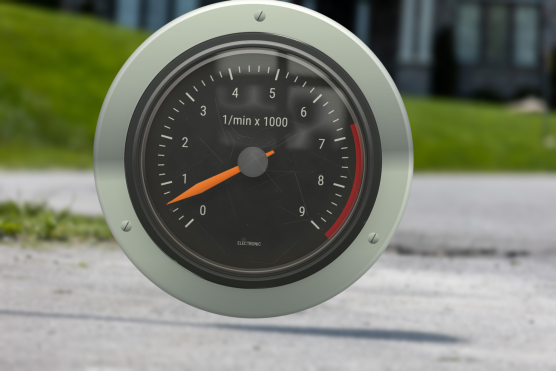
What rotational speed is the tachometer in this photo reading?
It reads 600 rpm
